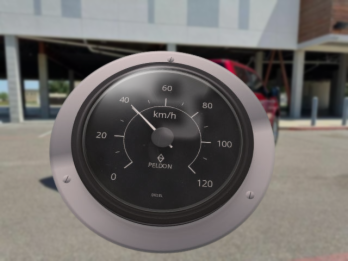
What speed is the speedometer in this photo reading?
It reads 40 km/h
